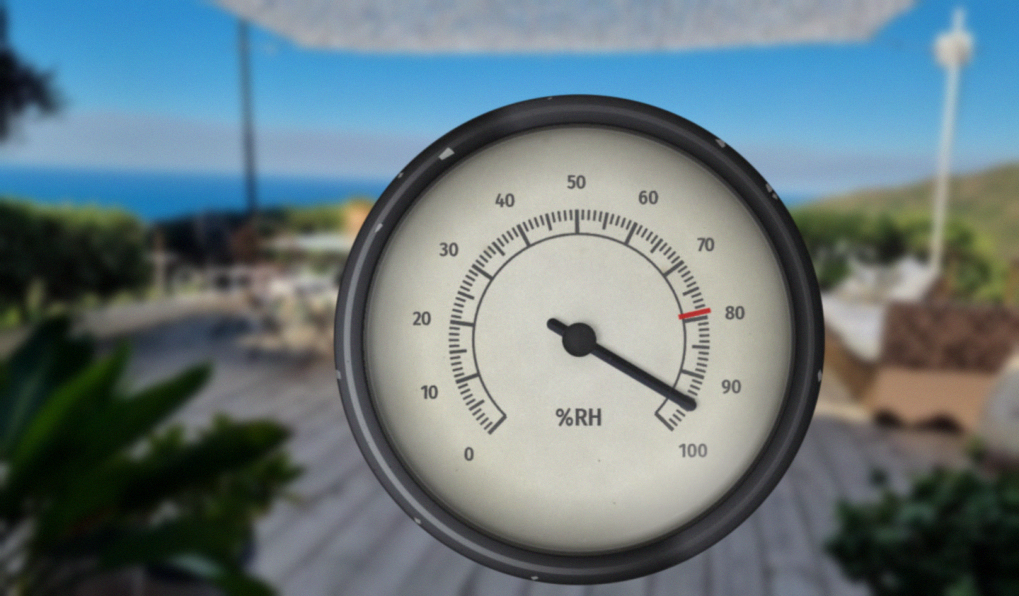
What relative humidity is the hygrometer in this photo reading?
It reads 95 %
